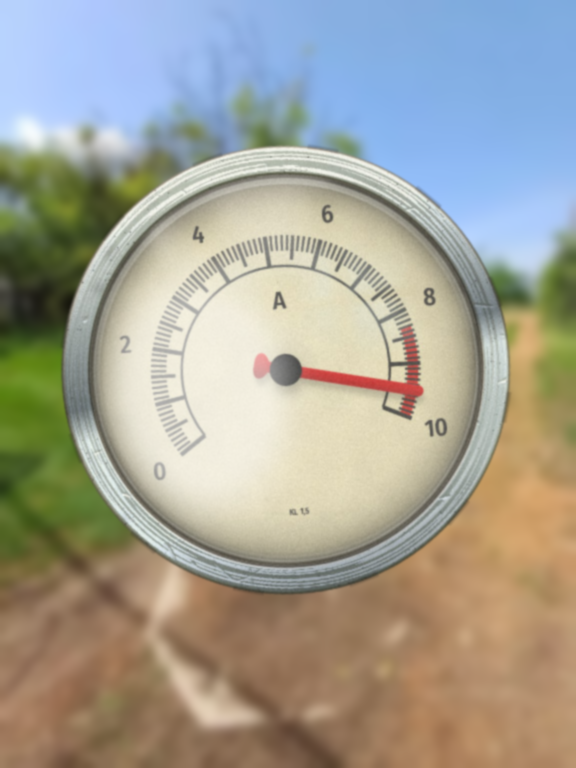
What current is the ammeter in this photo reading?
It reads 9.5 A
